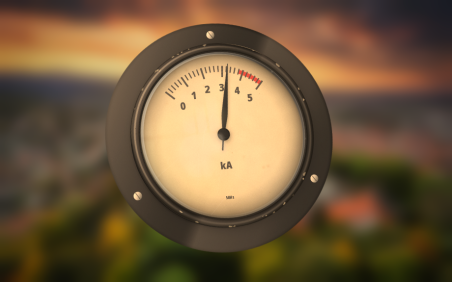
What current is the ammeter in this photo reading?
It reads 3.2 kA
